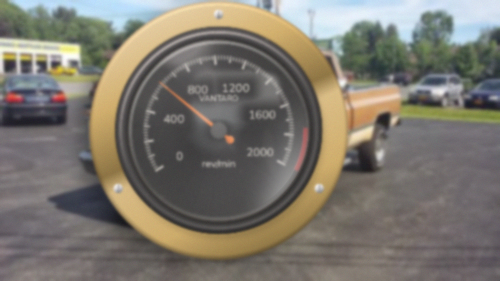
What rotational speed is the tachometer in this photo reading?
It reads 600 rpm
